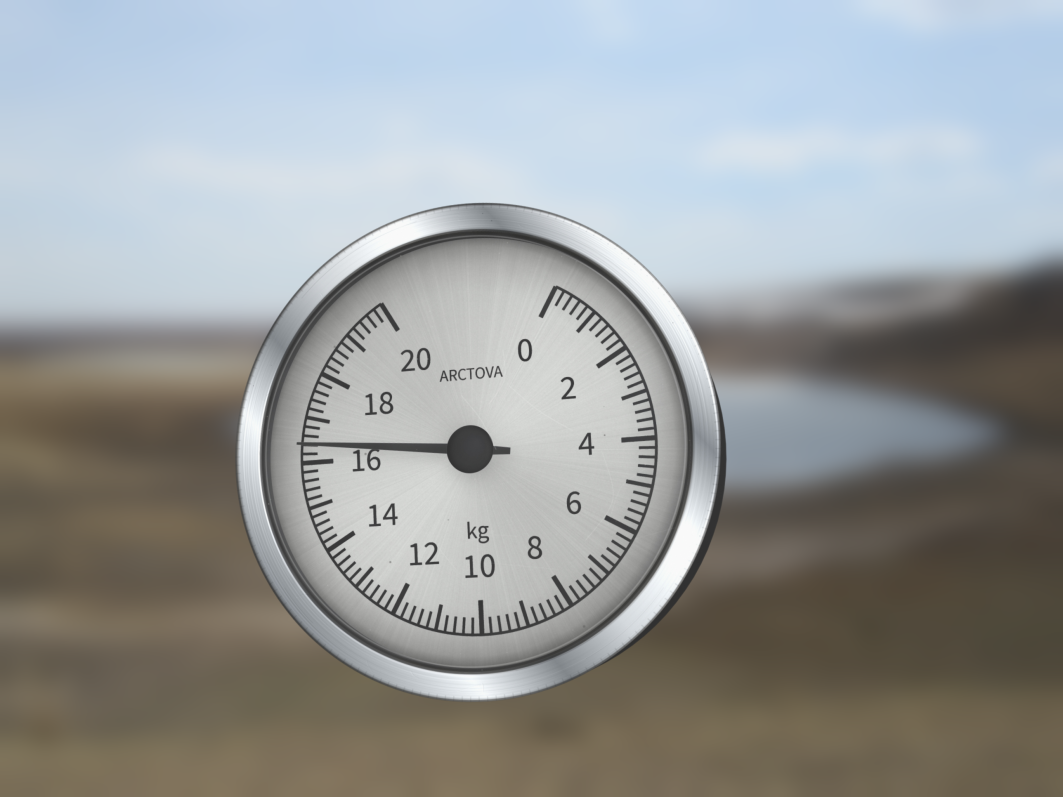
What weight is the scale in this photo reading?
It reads 16.4 kg
